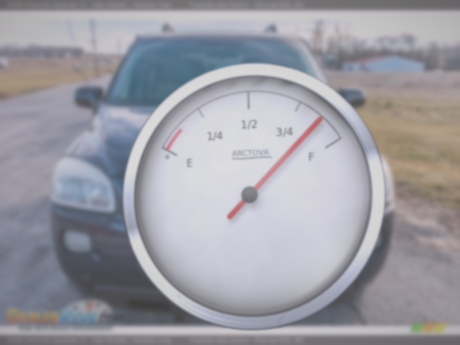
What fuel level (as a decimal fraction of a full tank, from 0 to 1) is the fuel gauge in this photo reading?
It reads 0.875
